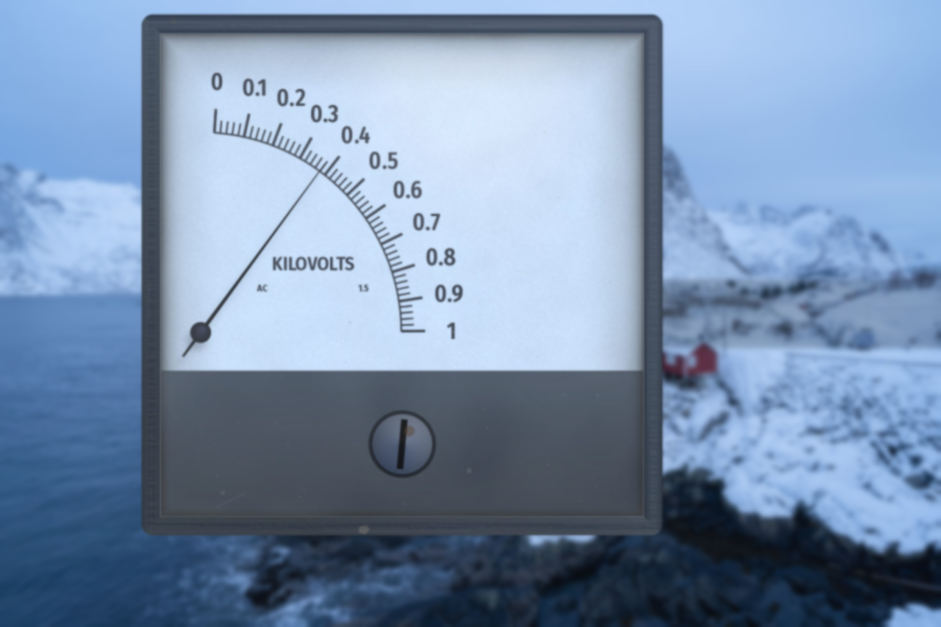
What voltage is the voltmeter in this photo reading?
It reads 0.38 kV
